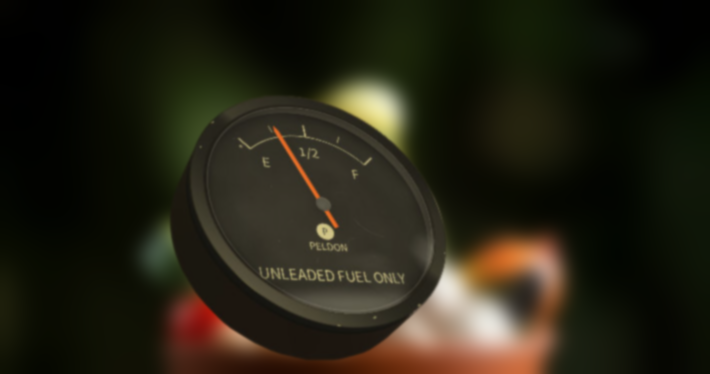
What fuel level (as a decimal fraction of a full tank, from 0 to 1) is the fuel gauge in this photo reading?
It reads 0.25
